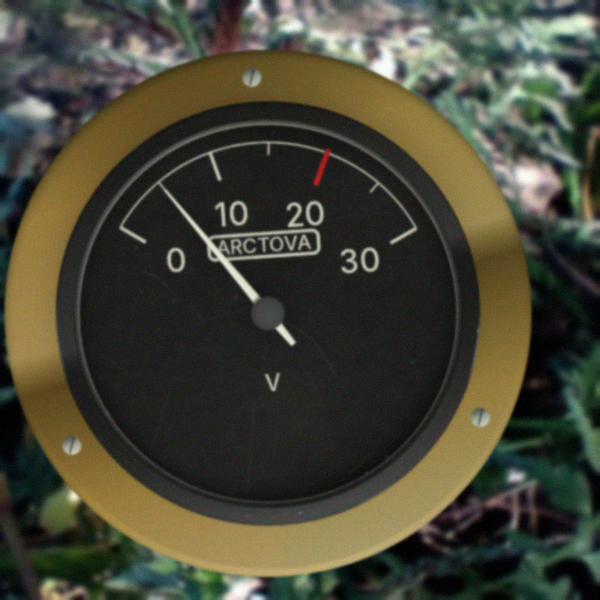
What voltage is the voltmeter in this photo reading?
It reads 5 V
